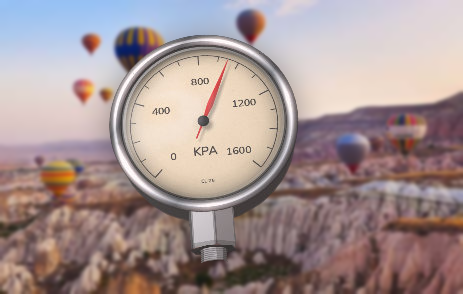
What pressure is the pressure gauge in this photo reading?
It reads 950 kPa
